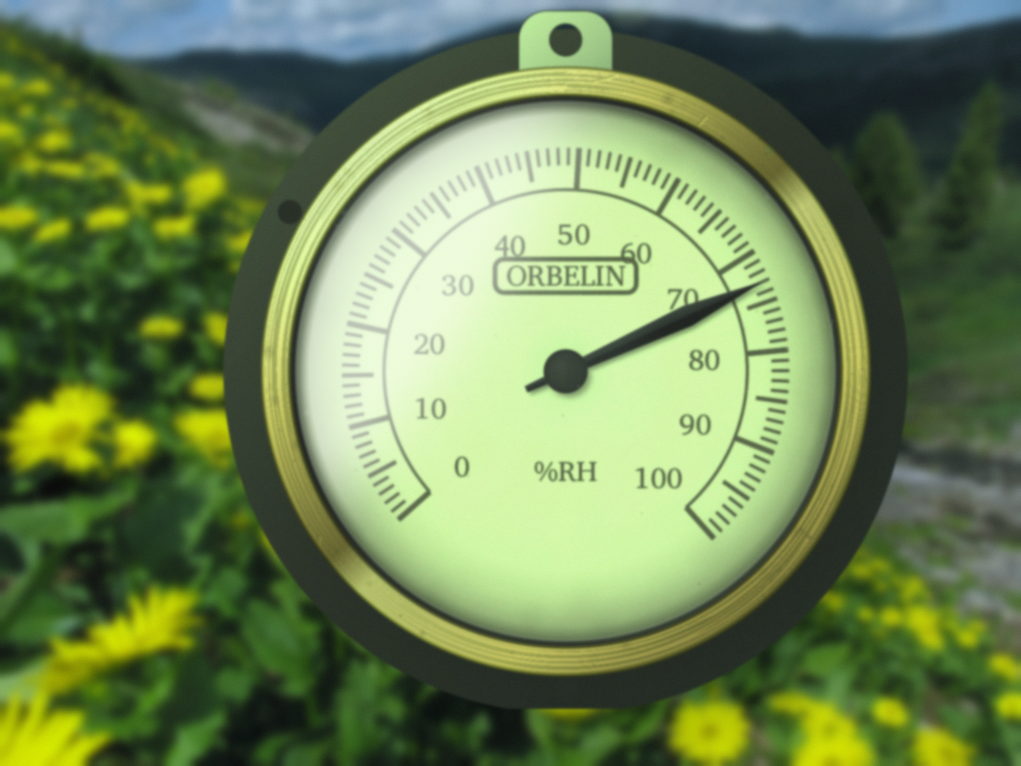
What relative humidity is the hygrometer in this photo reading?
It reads 73 %
